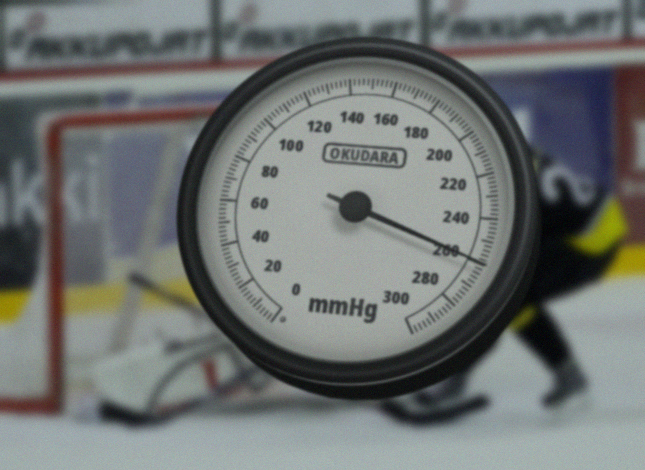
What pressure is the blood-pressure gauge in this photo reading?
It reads 260 mmHg
